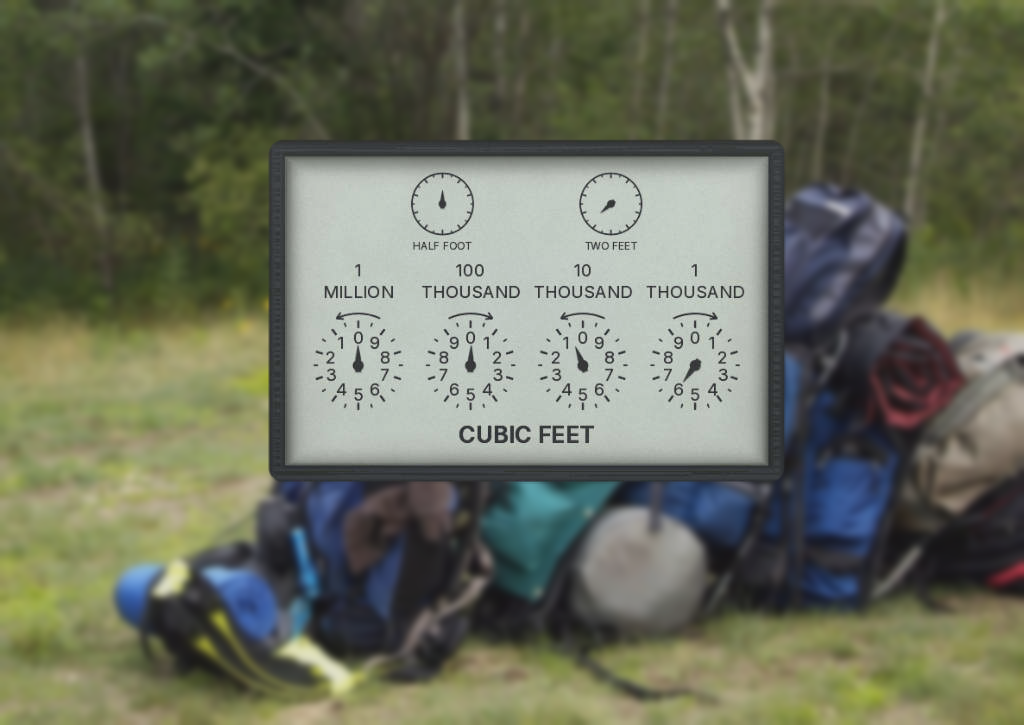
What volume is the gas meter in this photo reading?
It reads 600 ft³
